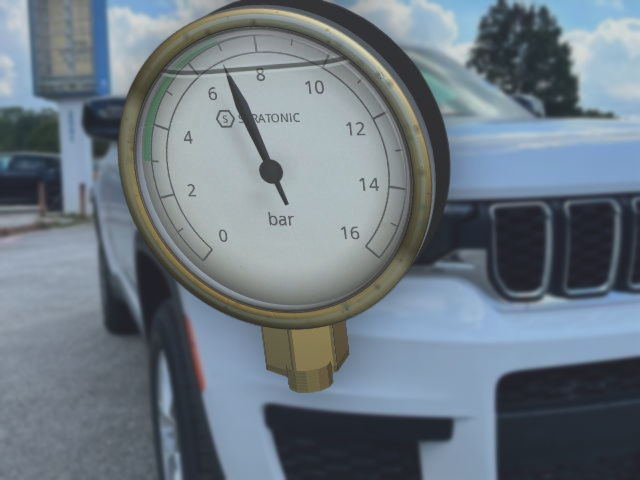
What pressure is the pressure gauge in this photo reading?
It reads 7 bar
